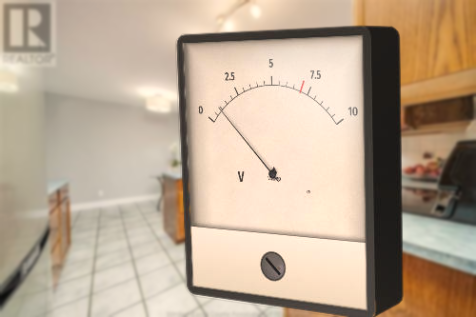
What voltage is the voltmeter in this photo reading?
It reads 1 V
